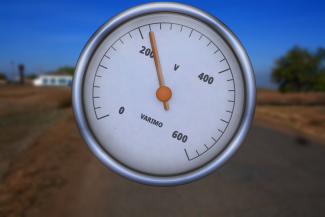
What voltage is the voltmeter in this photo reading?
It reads 220 V
